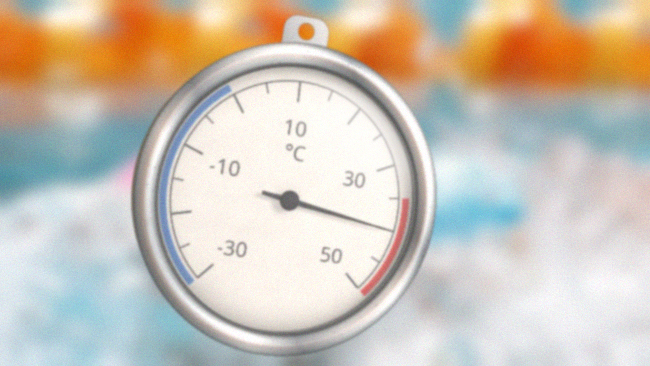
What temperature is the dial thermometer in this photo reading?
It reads 40 °C
